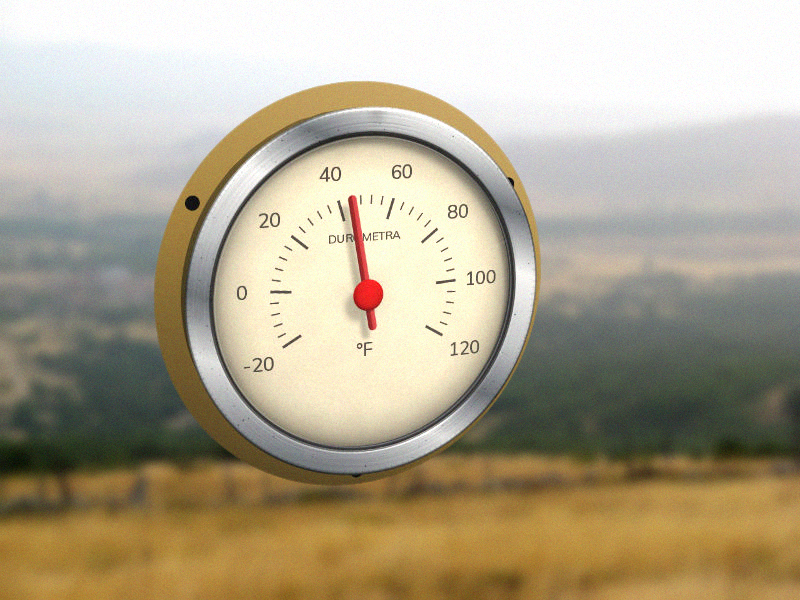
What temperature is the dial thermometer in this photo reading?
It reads 44 °F
